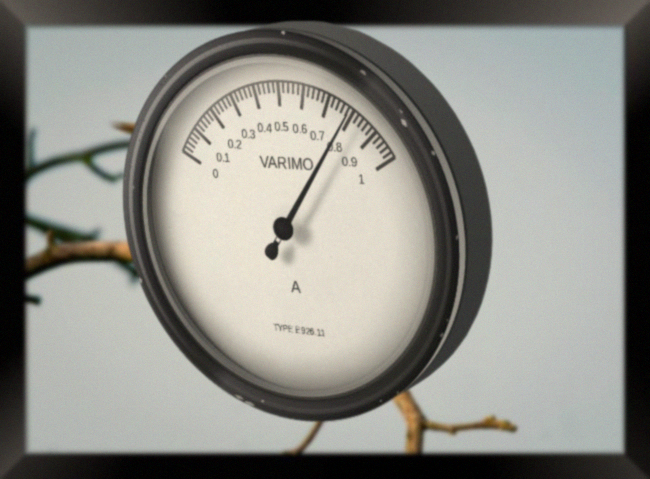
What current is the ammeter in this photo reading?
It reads 0.8 A
